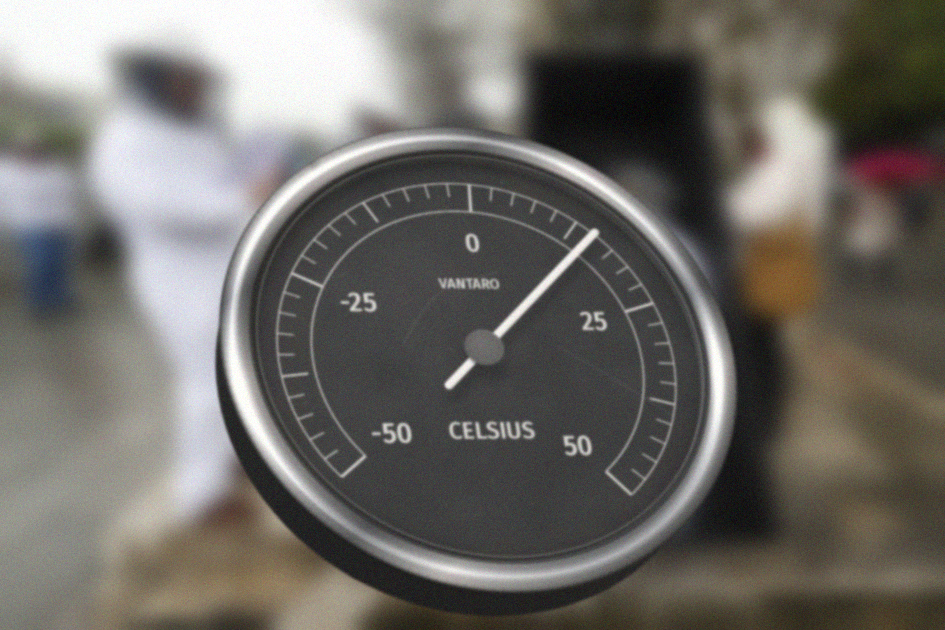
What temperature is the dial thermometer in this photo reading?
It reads 15 °C
